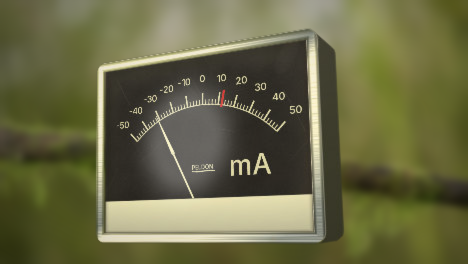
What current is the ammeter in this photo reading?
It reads -30 mA
